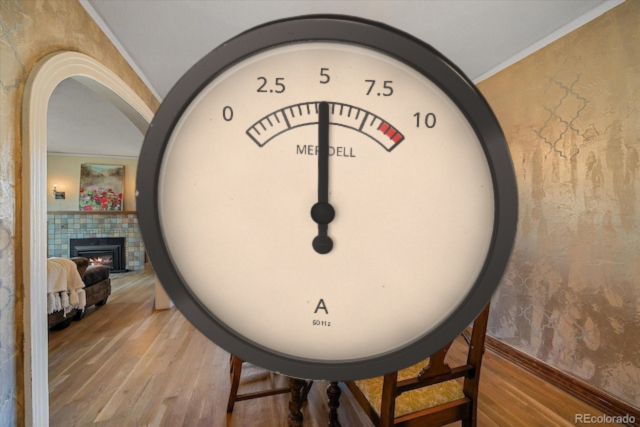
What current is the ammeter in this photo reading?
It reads 5 A
